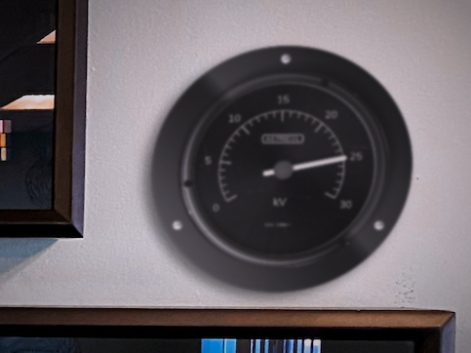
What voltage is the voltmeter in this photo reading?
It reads 25 kV
